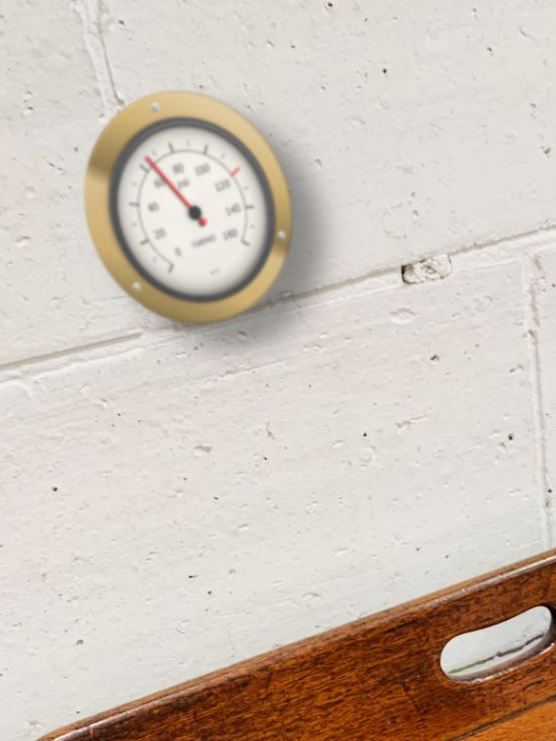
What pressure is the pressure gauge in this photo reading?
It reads 65 psi
